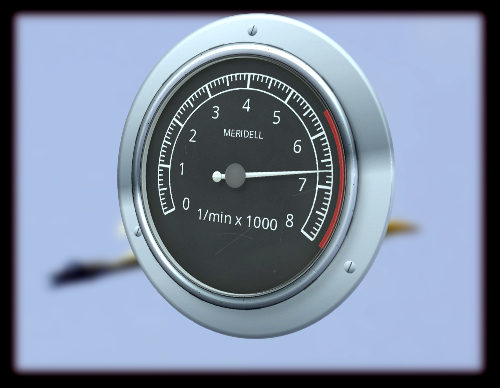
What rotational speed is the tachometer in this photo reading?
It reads 6700 rpm
